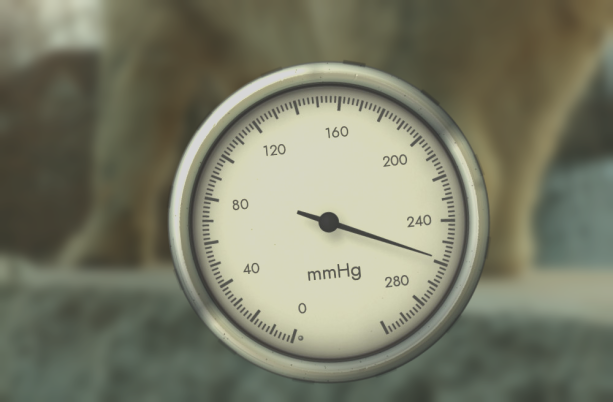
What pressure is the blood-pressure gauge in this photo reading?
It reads 258 mmHg
